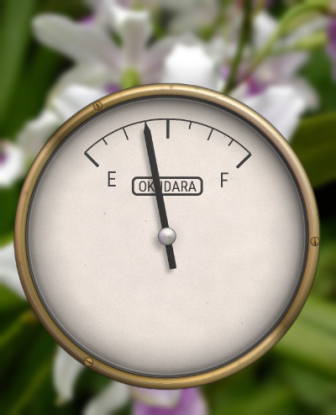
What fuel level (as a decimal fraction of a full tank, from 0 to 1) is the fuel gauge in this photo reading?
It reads 0.375
